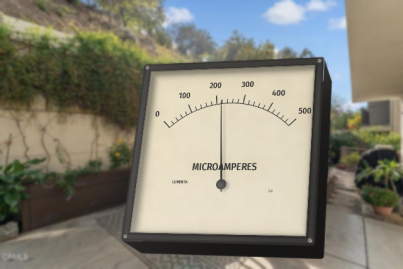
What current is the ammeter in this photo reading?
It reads 220 µA
